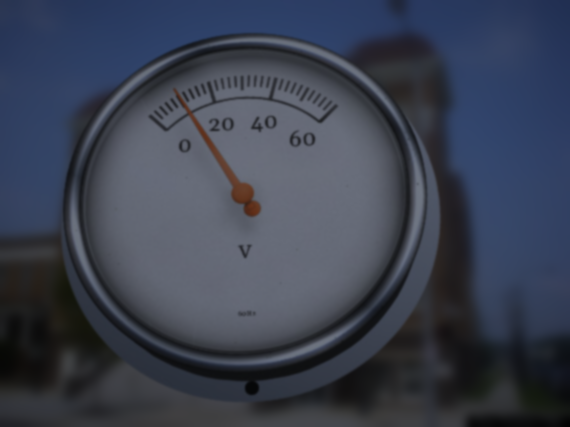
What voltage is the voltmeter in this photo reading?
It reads 10 V
